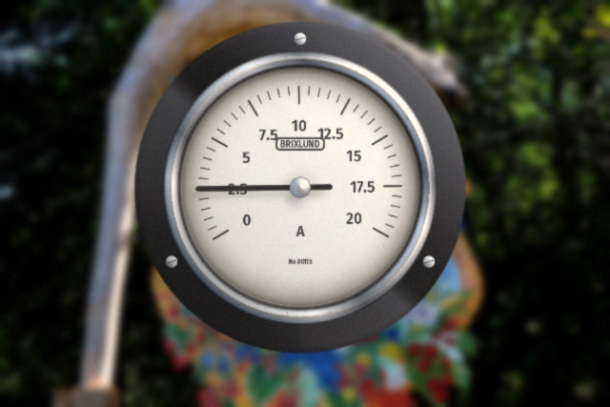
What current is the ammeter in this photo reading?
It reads 2.5 A
